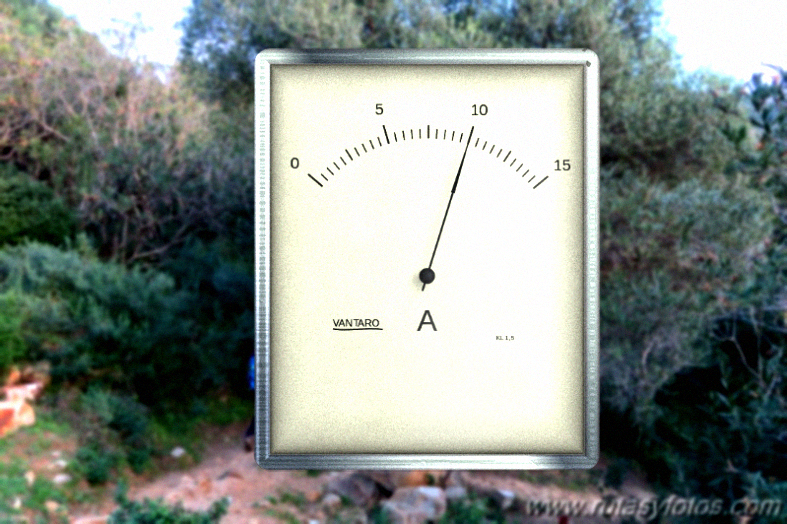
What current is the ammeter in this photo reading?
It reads 10 A
